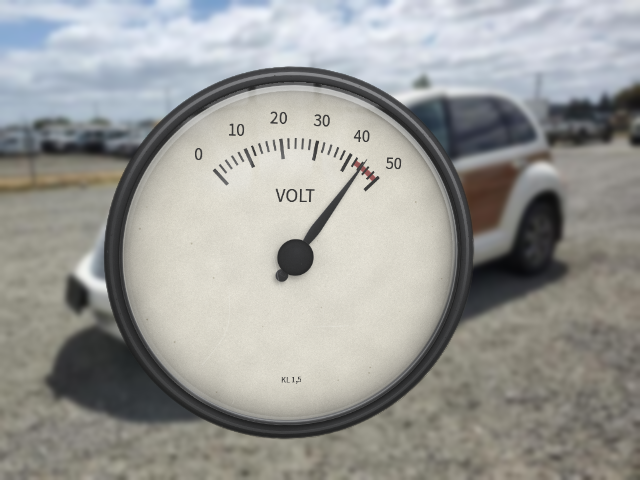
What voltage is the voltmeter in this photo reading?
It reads 44 V
